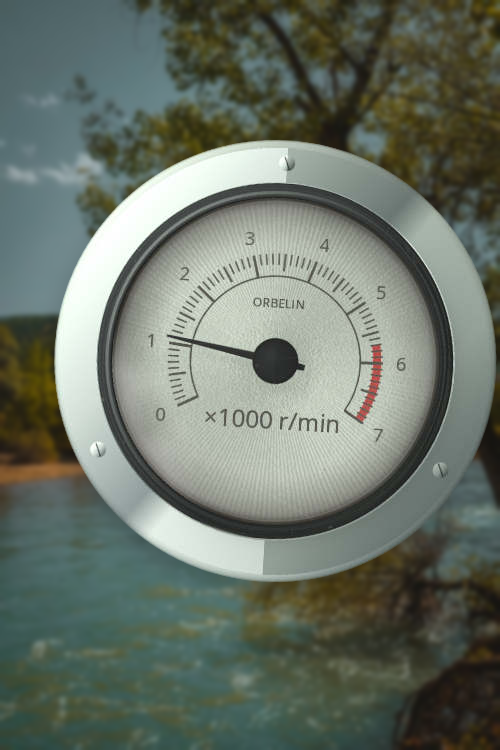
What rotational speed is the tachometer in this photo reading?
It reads 1100 rpm
